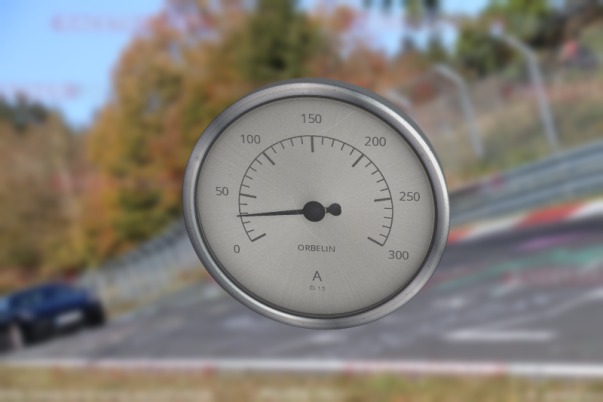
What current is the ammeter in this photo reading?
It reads 30 A
